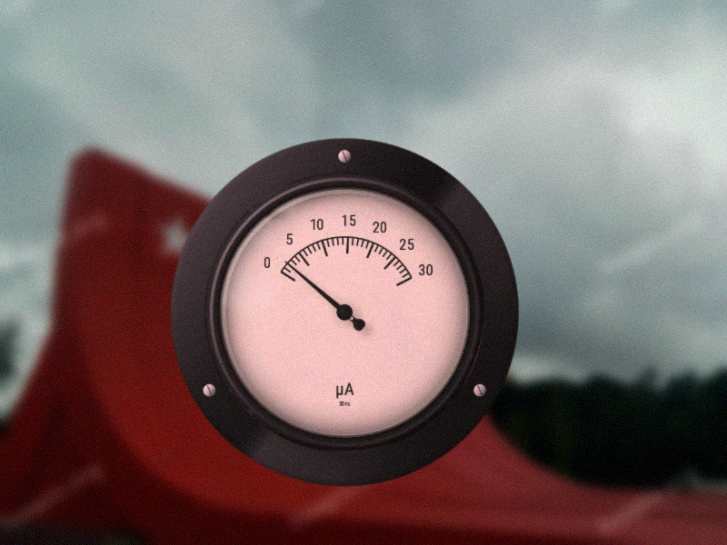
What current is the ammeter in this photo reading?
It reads 2 µA
